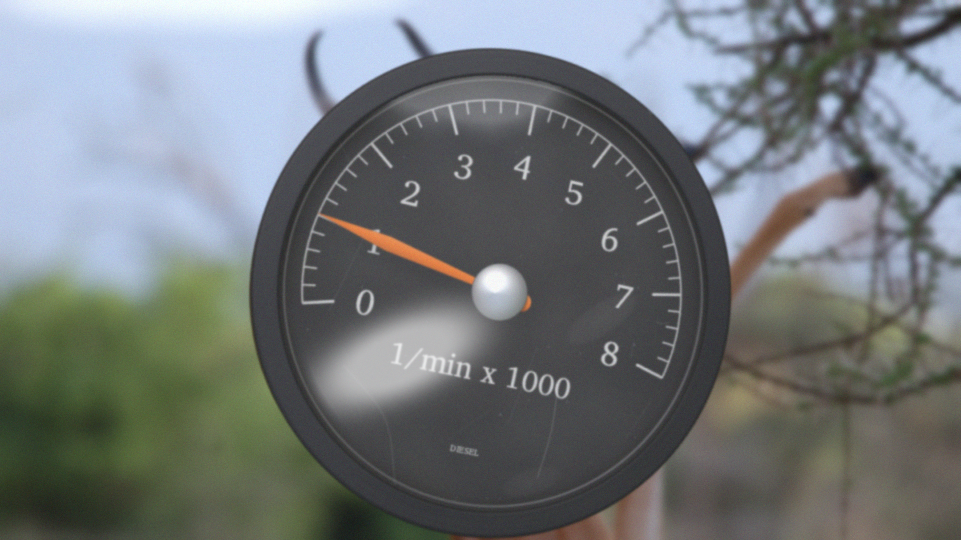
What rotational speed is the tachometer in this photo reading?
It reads 1000 rpm
